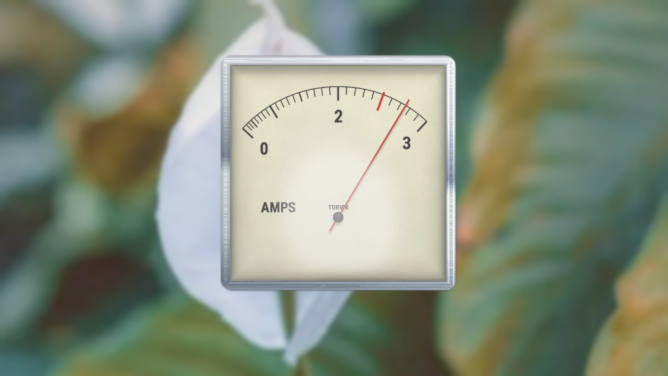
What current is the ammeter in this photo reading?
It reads 2.75 A
